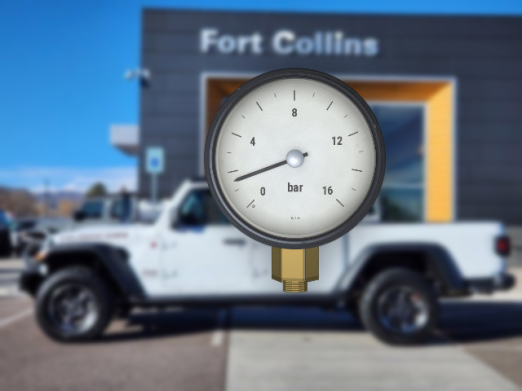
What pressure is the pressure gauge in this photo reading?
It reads 1.5 bar
